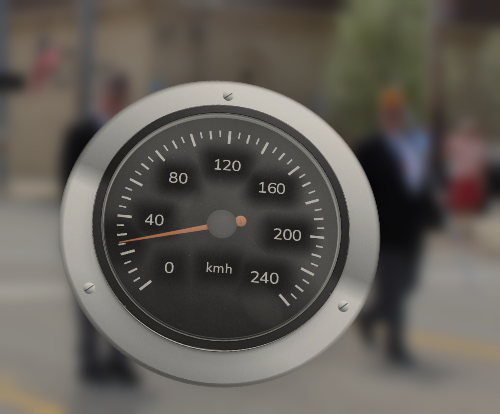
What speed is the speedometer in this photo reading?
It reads 25 km/h
